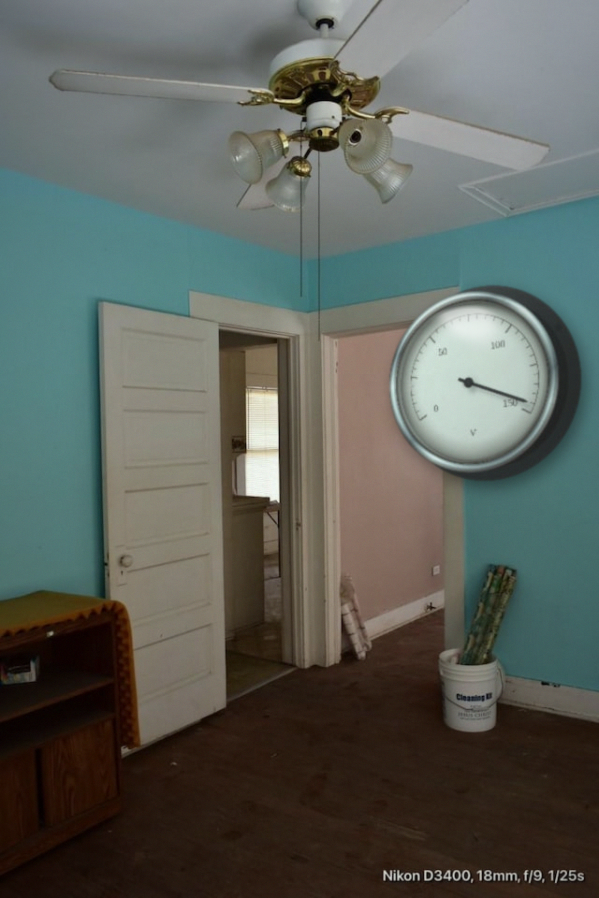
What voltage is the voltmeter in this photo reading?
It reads 145 V
